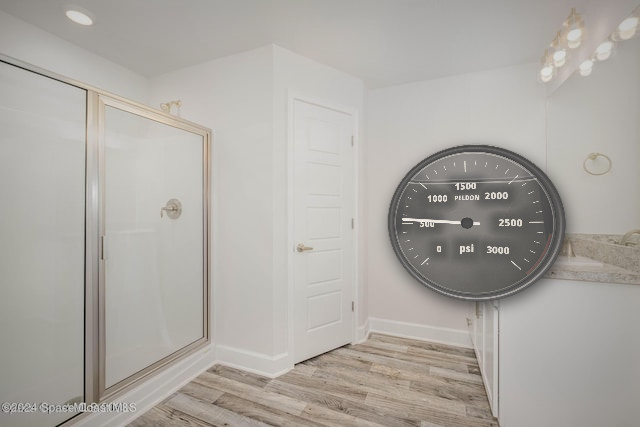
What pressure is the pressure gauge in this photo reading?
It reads 550 psi
